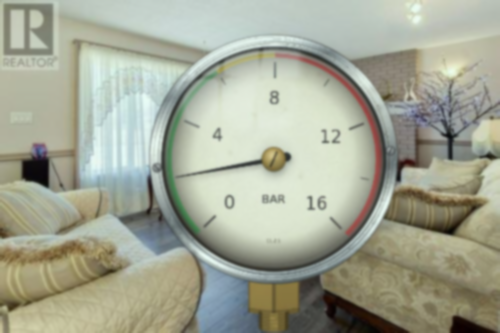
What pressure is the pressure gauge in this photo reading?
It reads 2 bar
